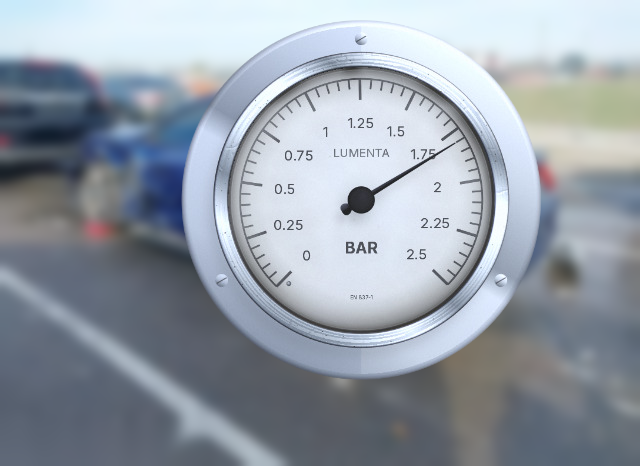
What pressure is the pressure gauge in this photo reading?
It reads 1.8 bar
